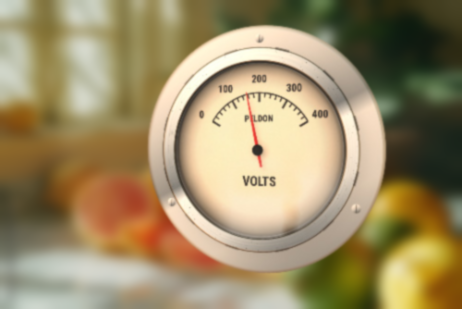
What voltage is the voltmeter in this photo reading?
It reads 160 V
